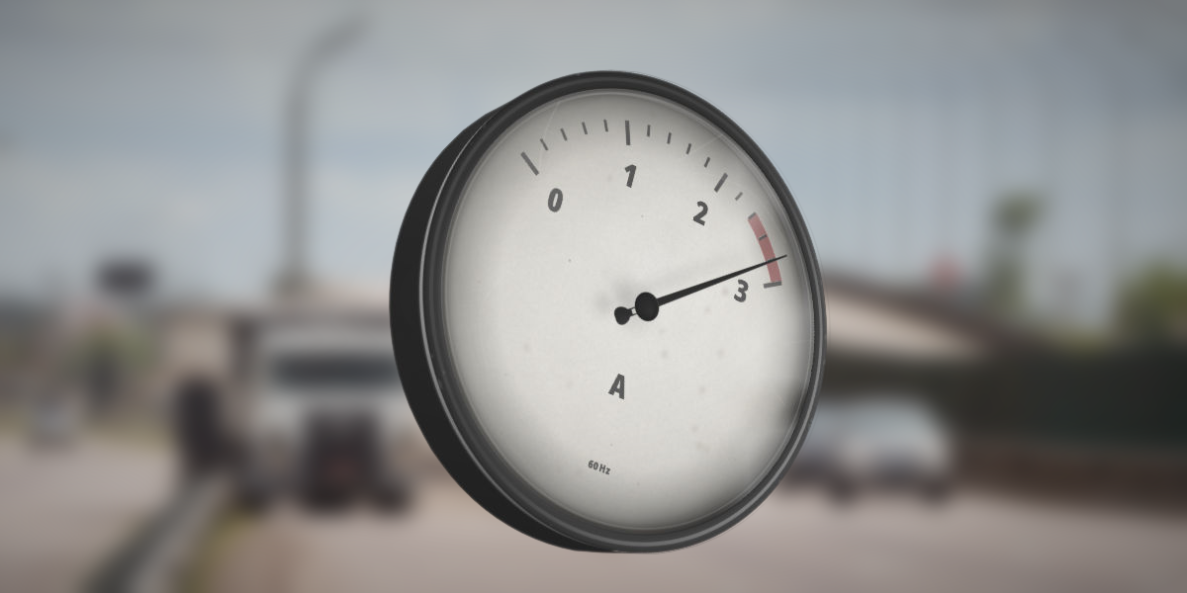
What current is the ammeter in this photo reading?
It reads 2.8 A
